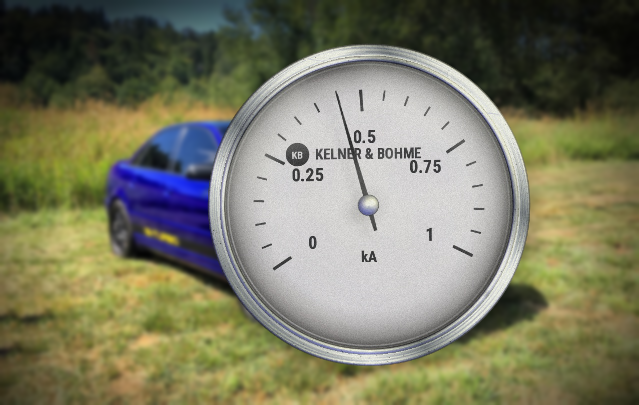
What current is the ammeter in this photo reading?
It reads 0.45 kA
